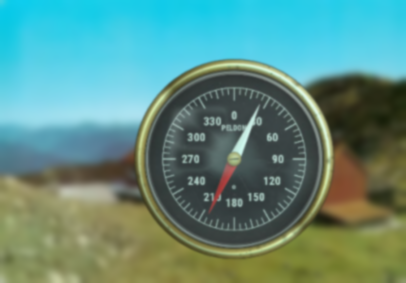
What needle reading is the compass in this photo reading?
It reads 205 °
